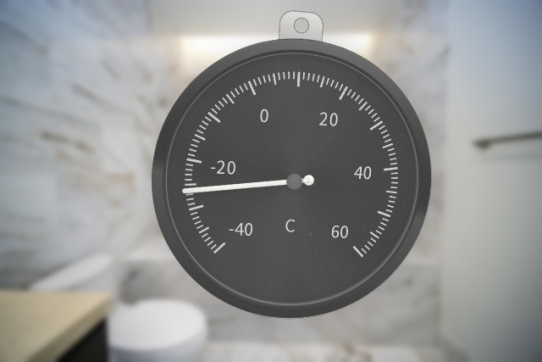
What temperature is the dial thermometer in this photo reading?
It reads -26 °C
